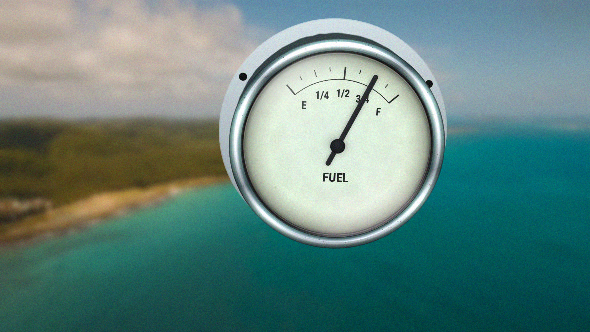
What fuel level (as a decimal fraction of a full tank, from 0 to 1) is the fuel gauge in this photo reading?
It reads 0.75
